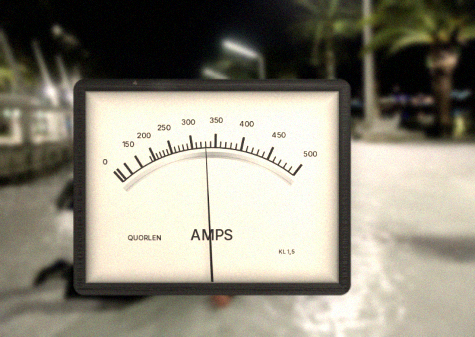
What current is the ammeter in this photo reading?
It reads 330 A
